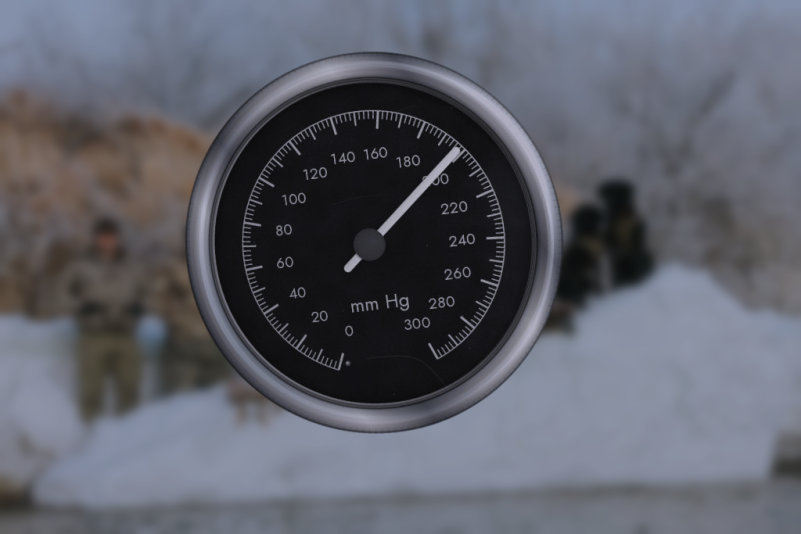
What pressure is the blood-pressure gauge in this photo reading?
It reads 198 mmHg
